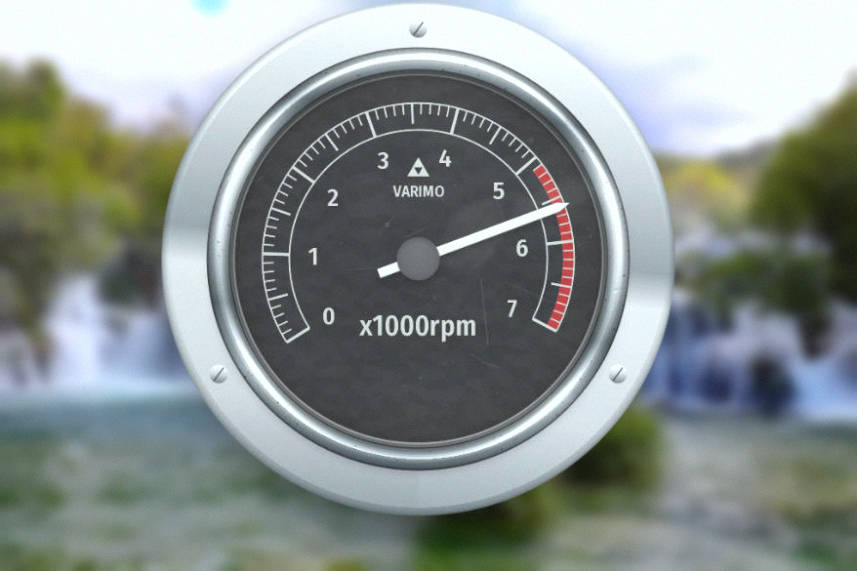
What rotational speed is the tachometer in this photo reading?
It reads 5600 rpm
